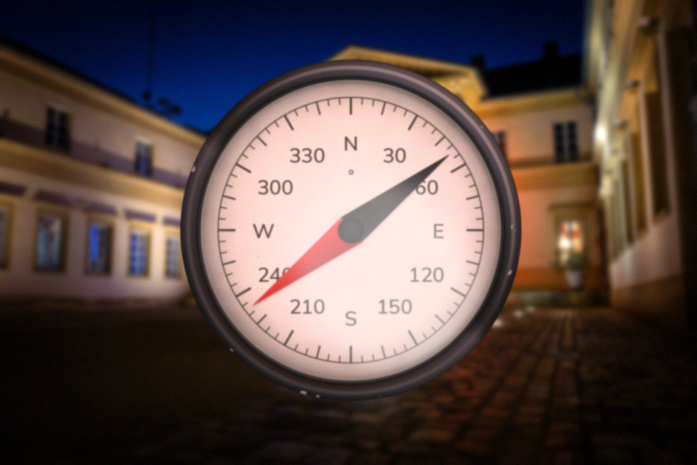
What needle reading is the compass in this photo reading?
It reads 232.5 °
